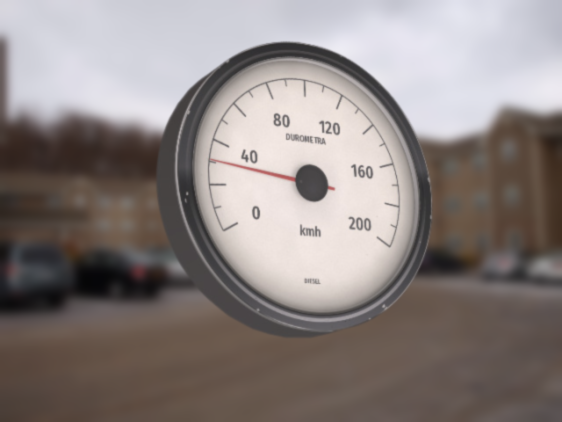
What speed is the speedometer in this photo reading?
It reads 30 km/h
